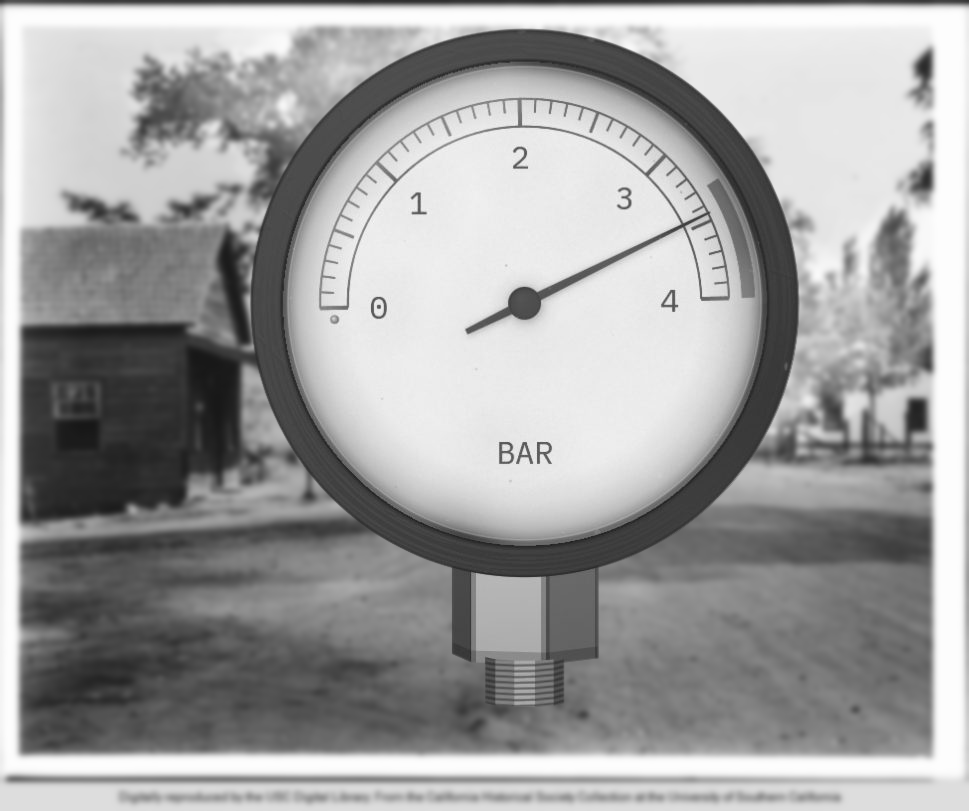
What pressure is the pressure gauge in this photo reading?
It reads 3.45 bar
